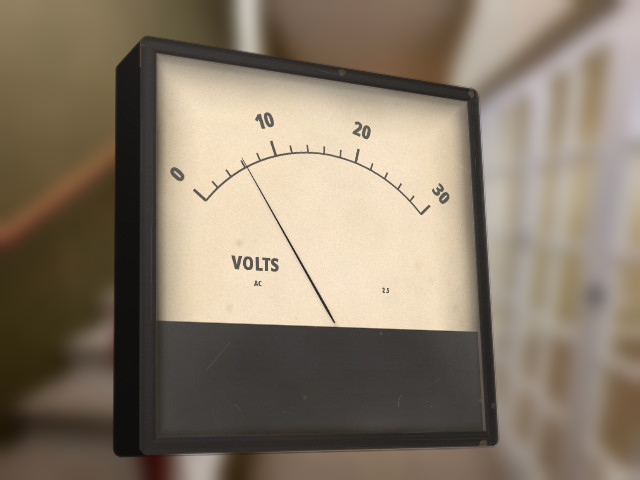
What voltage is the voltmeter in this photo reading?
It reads 6 V
